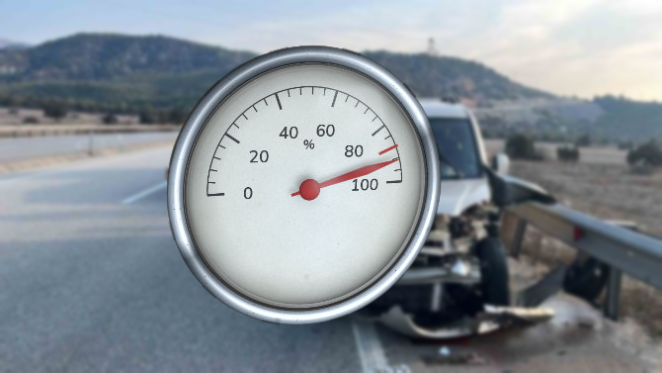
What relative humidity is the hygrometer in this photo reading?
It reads 92 %
